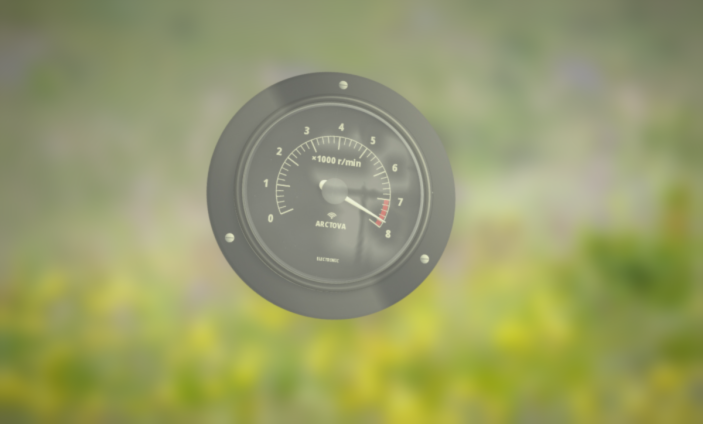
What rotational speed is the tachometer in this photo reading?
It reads 7800 rpm
